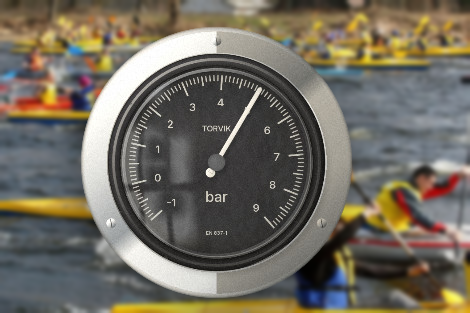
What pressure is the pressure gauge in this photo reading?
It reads 5 bar
